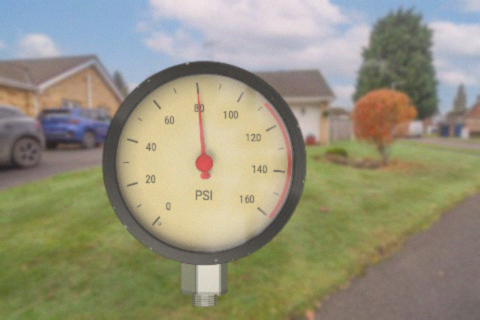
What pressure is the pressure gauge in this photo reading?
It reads 80 psi
